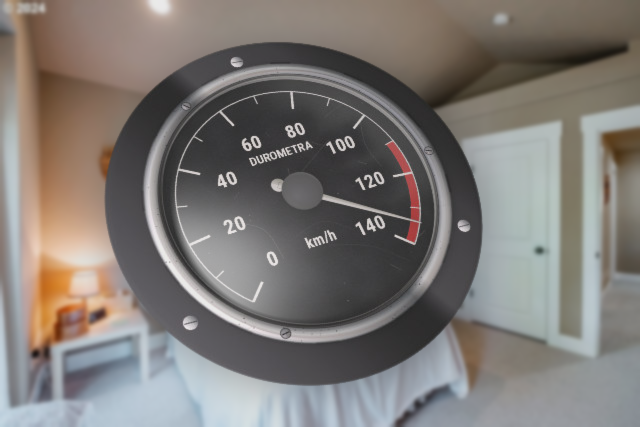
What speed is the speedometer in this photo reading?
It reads 135 km/h
